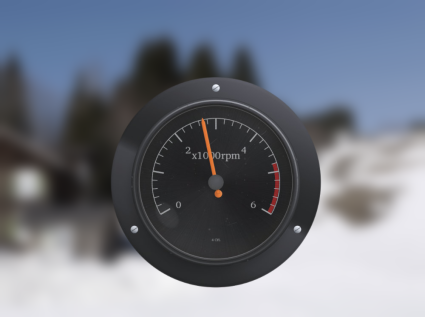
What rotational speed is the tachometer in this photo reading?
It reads 2700 rpm
